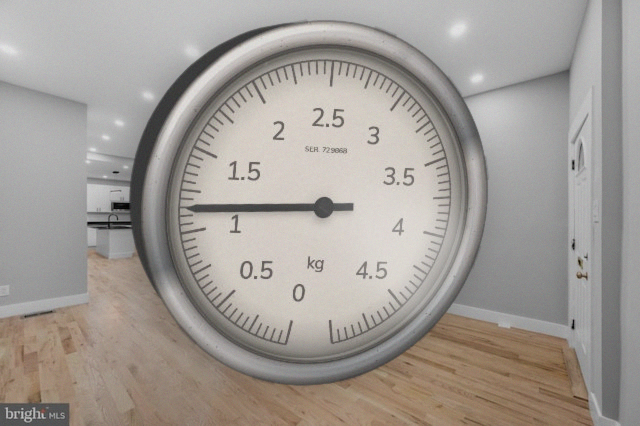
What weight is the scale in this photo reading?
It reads 1.15 kg
